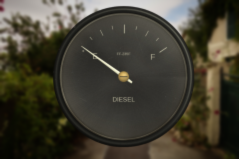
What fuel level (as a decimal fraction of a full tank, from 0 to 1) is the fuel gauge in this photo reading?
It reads 0
